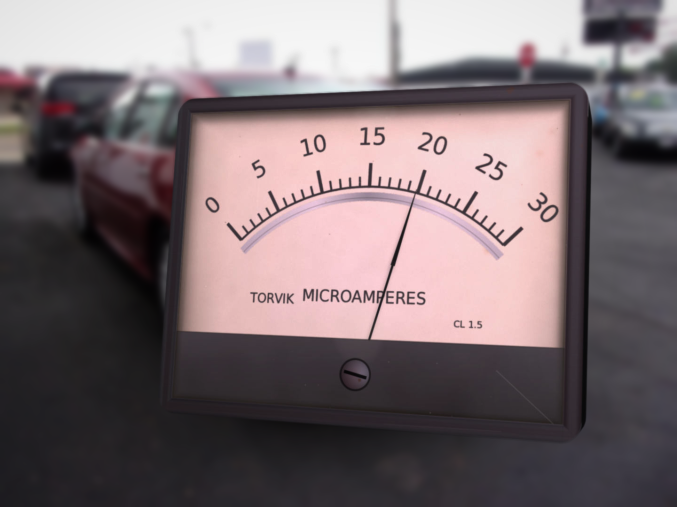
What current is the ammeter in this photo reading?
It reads 20 µA
